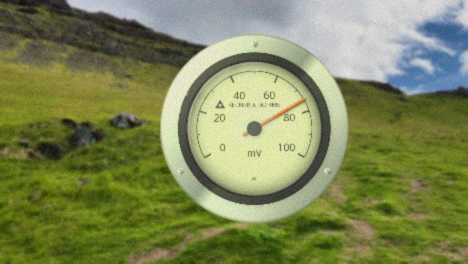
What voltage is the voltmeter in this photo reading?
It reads 75 mV
